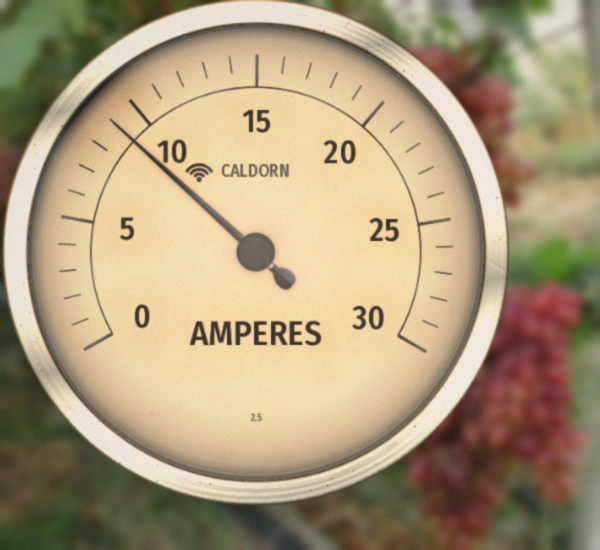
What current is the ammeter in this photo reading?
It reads 9 A
